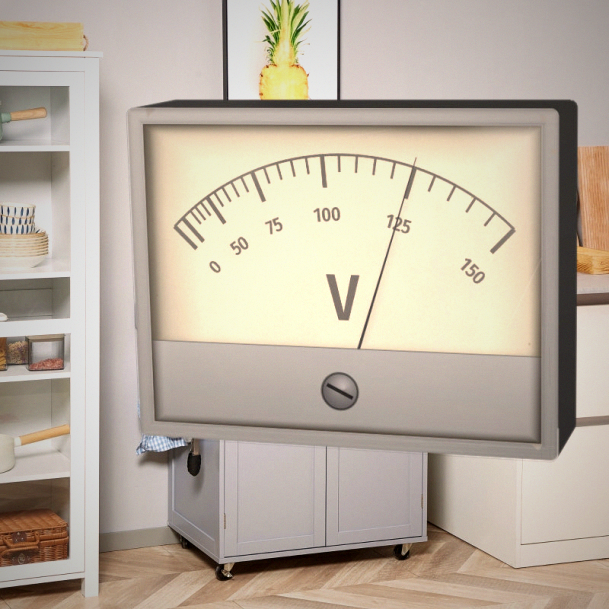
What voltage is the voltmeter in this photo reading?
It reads 125 V
